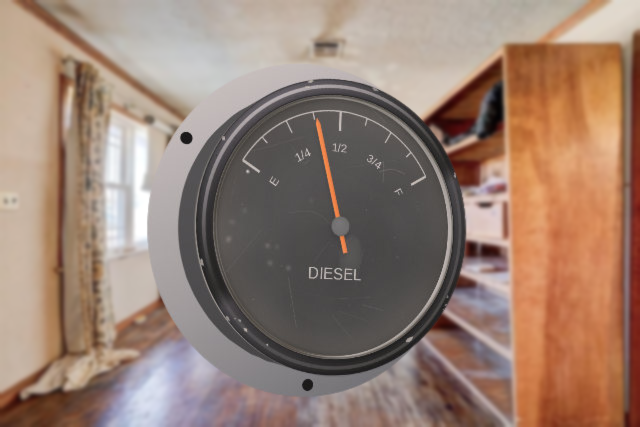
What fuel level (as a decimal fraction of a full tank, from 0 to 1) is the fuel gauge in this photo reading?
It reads 0.375
